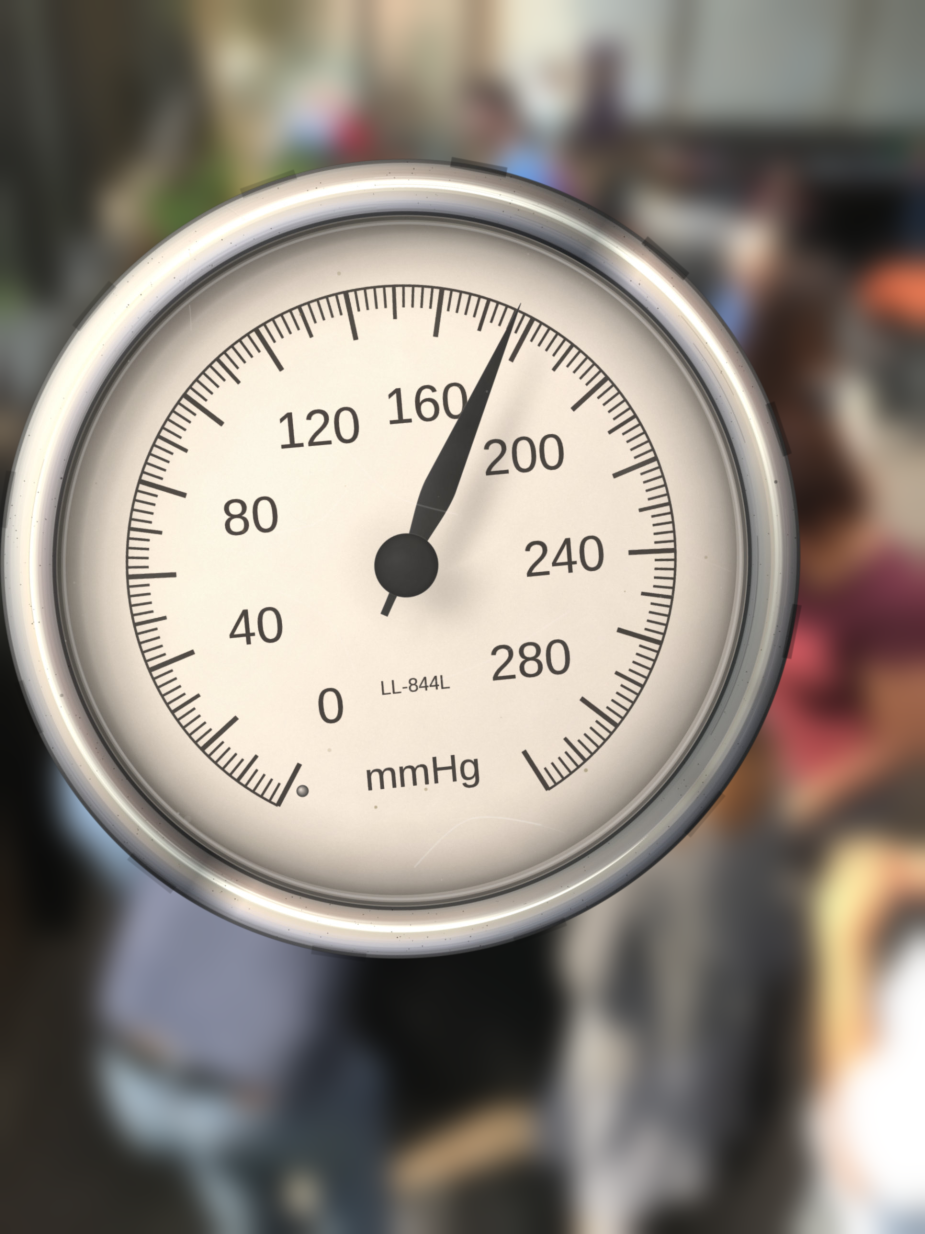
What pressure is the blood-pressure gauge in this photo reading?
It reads 176 mmHg
